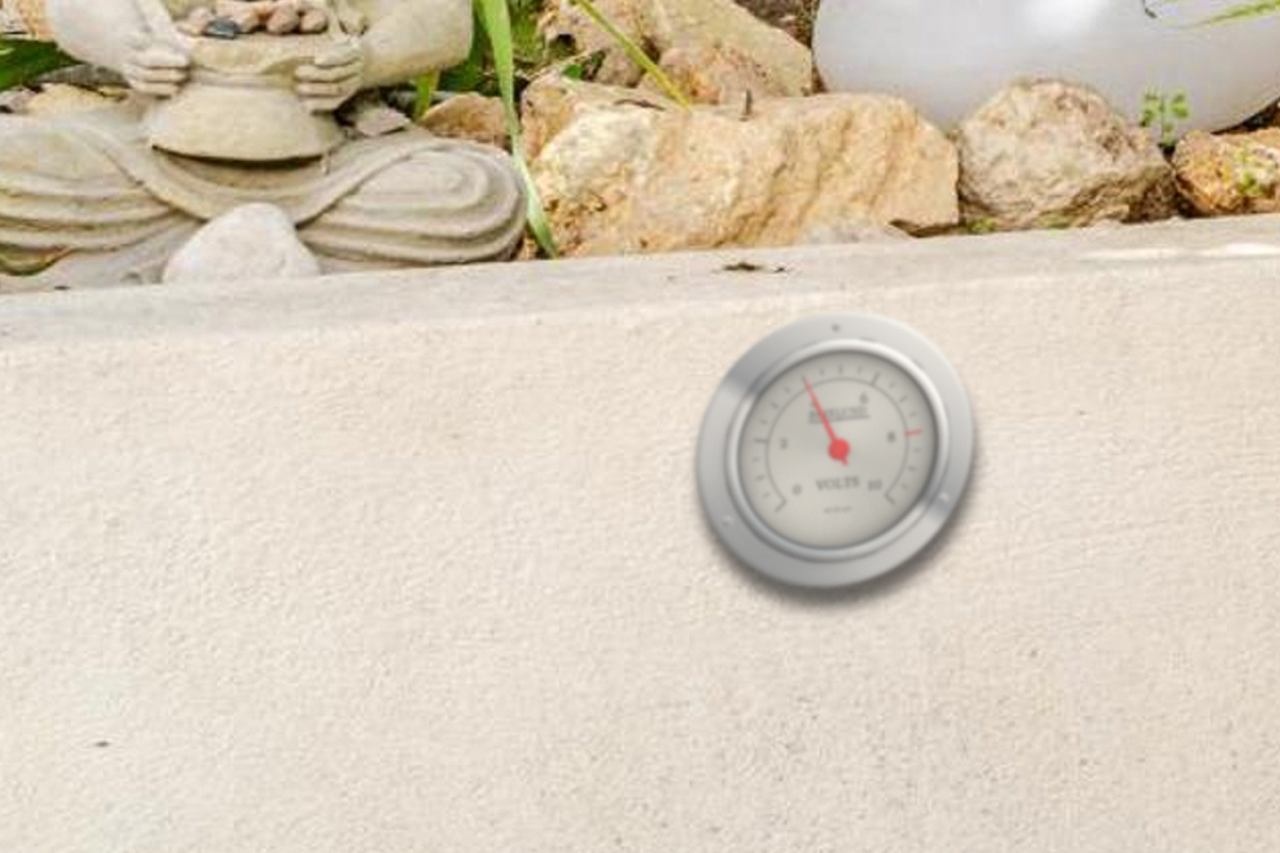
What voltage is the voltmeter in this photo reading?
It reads 4 V
